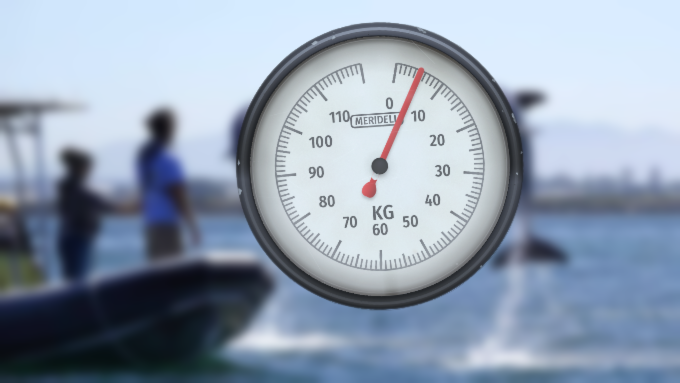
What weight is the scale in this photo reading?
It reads 5 kg
